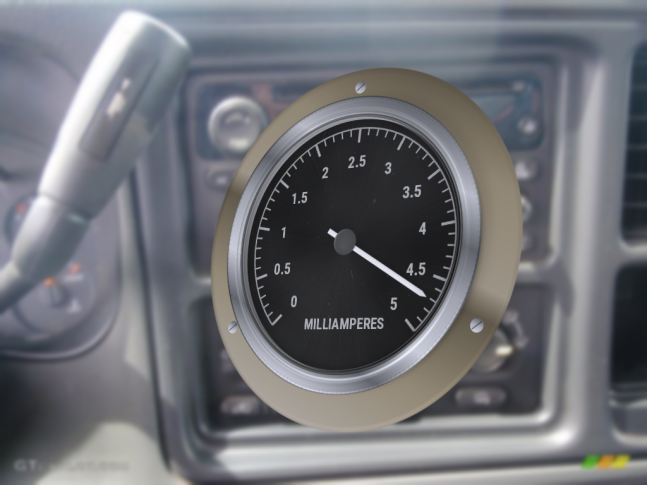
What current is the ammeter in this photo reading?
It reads 4.7 mA
